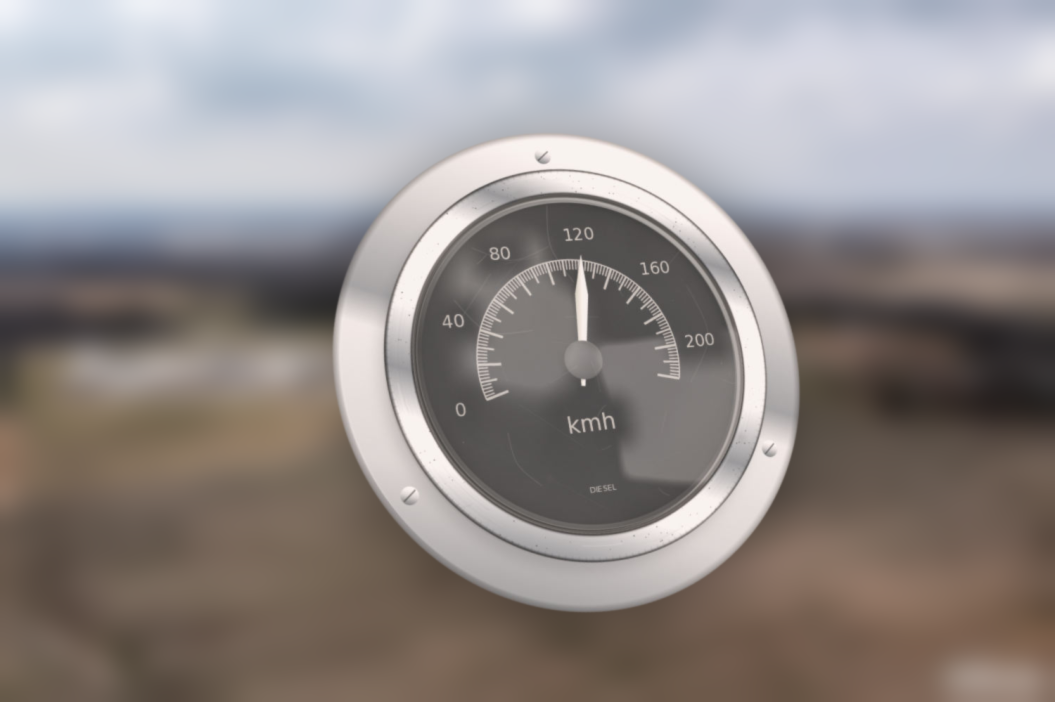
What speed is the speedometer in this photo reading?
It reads 120 km/h
